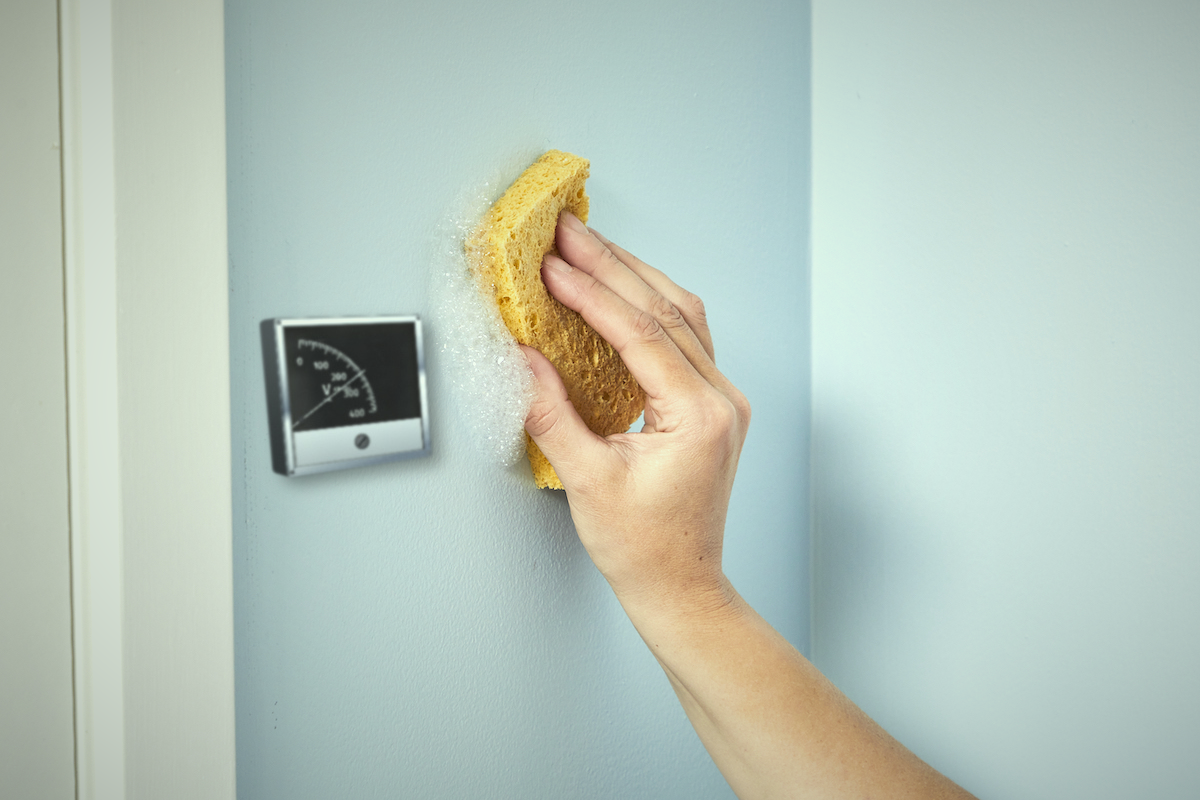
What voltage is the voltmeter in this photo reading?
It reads 250 V
